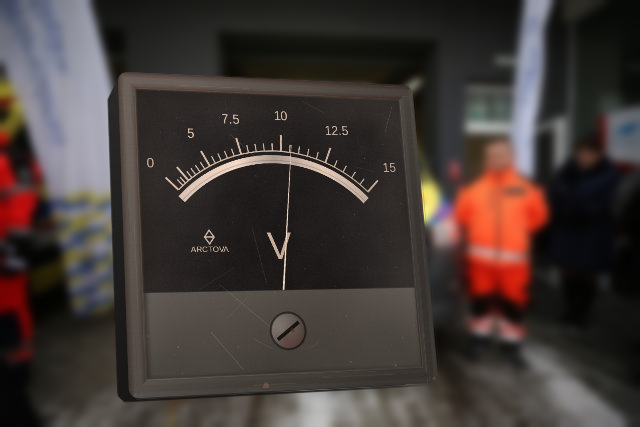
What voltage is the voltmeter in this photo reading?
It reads 10.5 V
